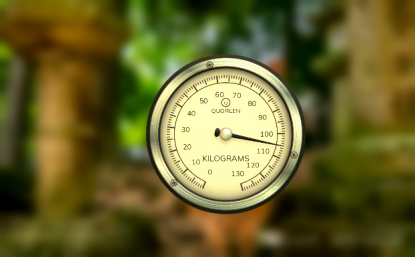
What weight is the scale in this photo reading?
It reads 105 kg
